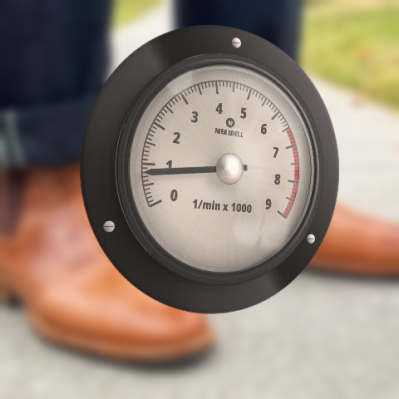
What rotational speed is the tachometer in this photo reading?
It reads 800 rpm
